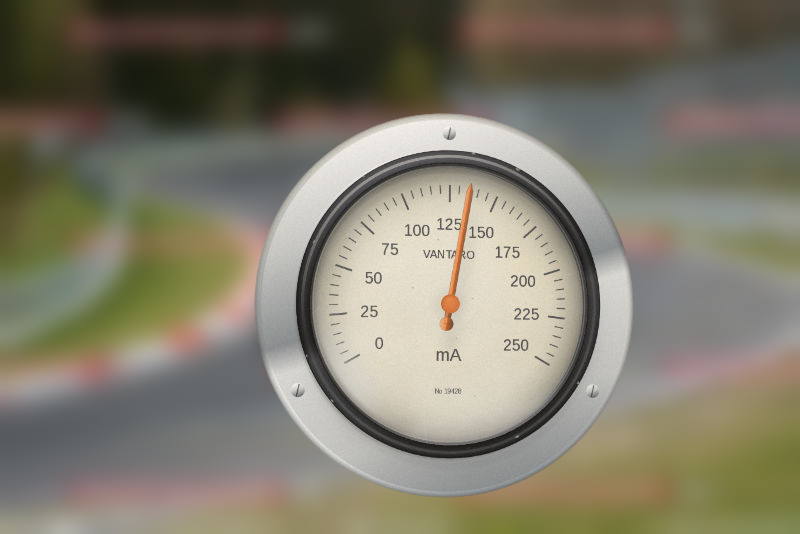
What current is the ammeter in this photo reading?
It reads 135 mA
